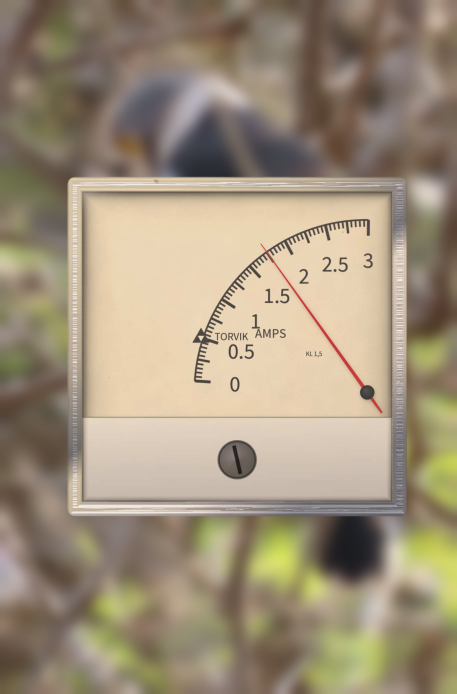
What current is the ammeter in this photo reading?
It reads 1.75 A
